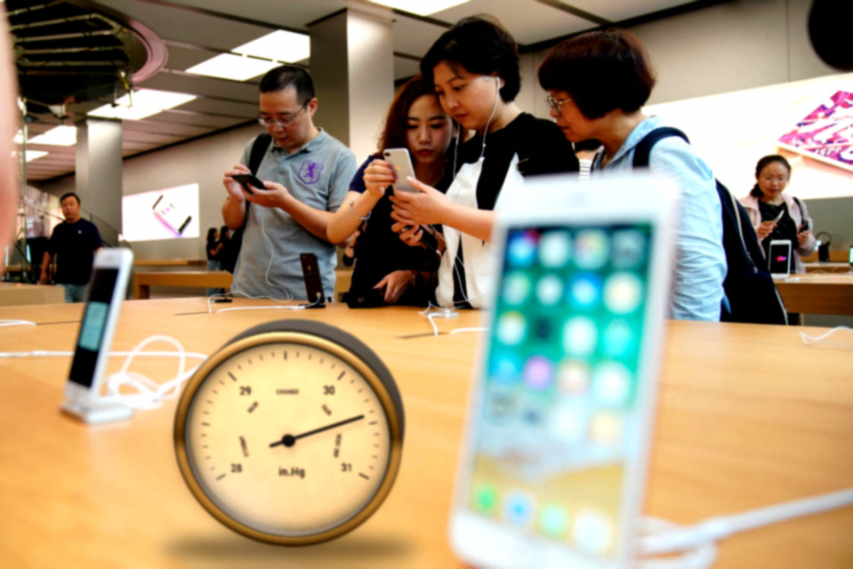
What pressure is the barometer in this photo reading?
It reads 30.4 inHg
